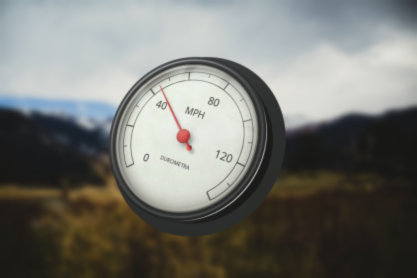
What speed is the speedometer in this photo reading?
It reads 45 mph
